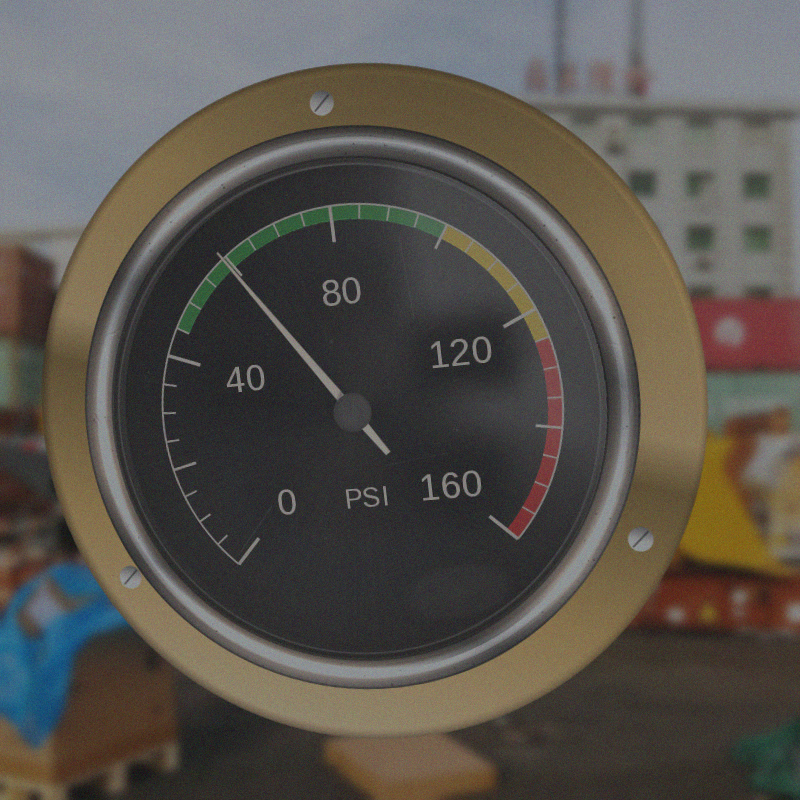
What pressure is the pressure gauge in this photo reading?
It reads 60 psi
